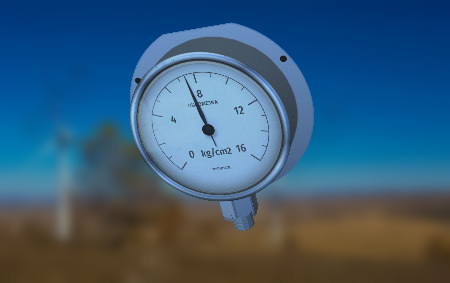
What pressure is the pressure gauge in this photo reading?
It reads 7.5 kg/cm²
